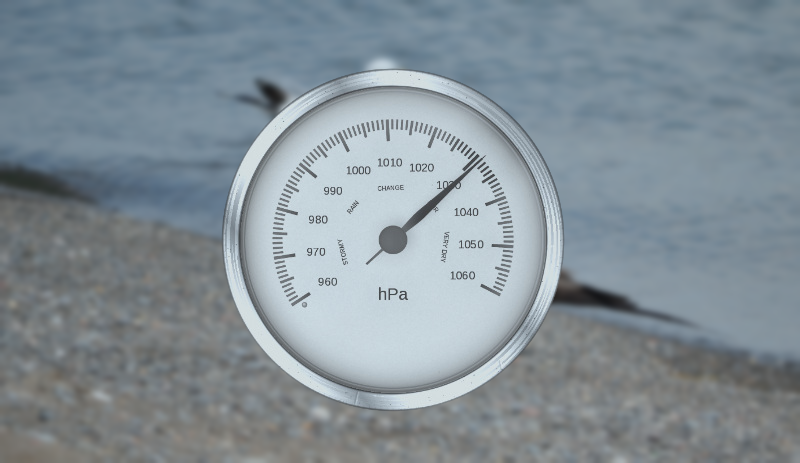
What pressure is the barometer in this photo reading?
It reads 1031 hPa
